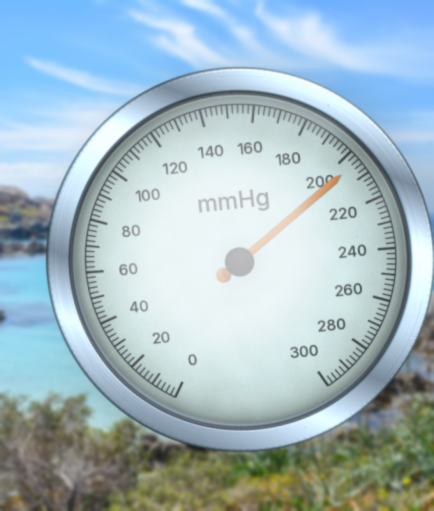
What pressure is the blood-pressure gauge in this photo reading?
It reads 204 mmHg
